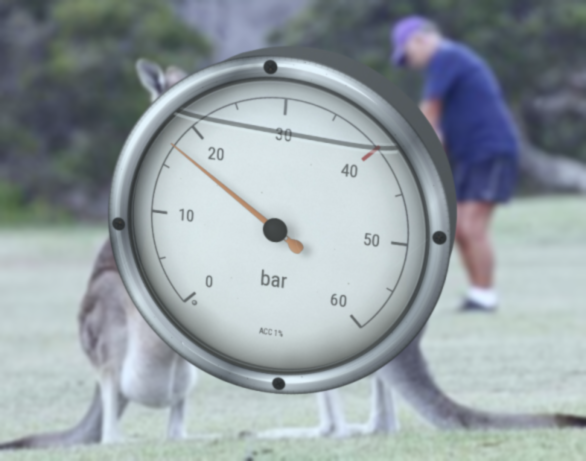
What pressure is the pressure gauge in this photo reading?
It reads 17.5 bar
